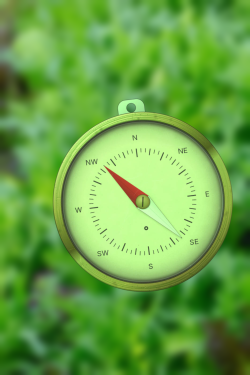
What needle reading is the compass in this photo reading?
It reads 320 °
